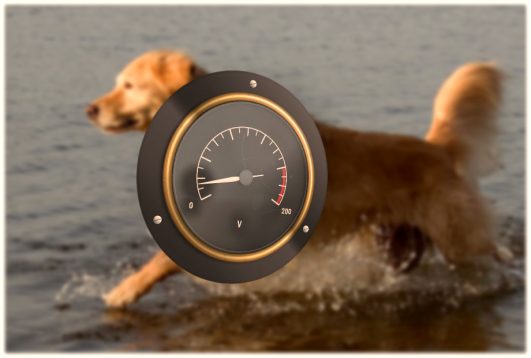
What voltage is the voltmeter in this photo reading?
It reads 15 V
